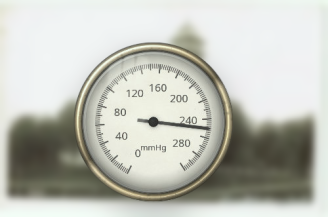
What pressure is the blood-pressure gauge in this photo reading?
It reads 250 mmHg
